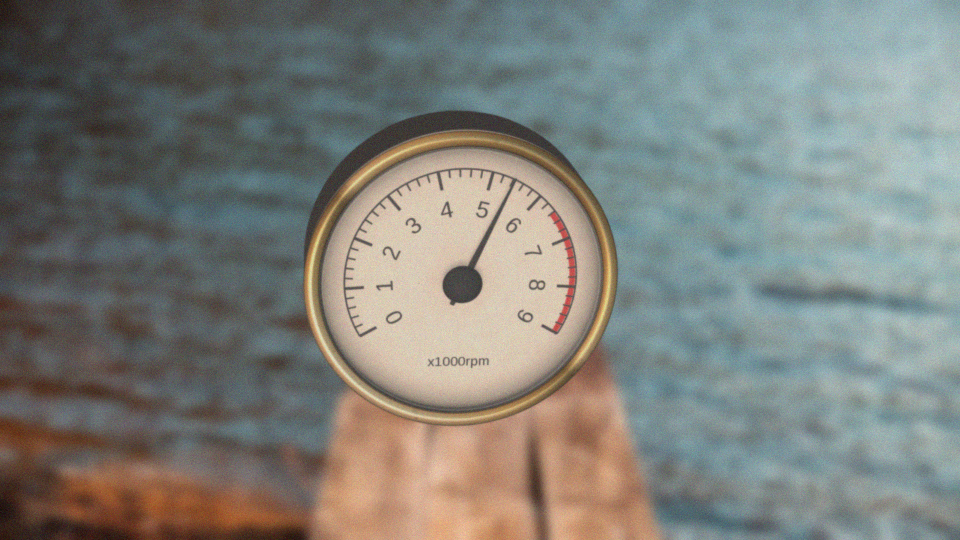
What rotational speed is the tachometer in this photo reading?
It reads 5400 rpm
